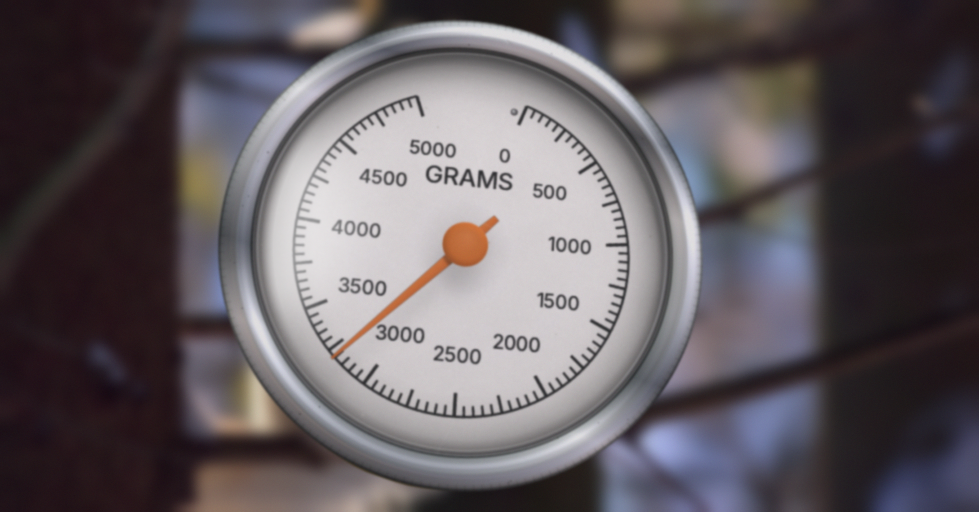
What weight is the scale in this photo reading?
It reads 3200 g
